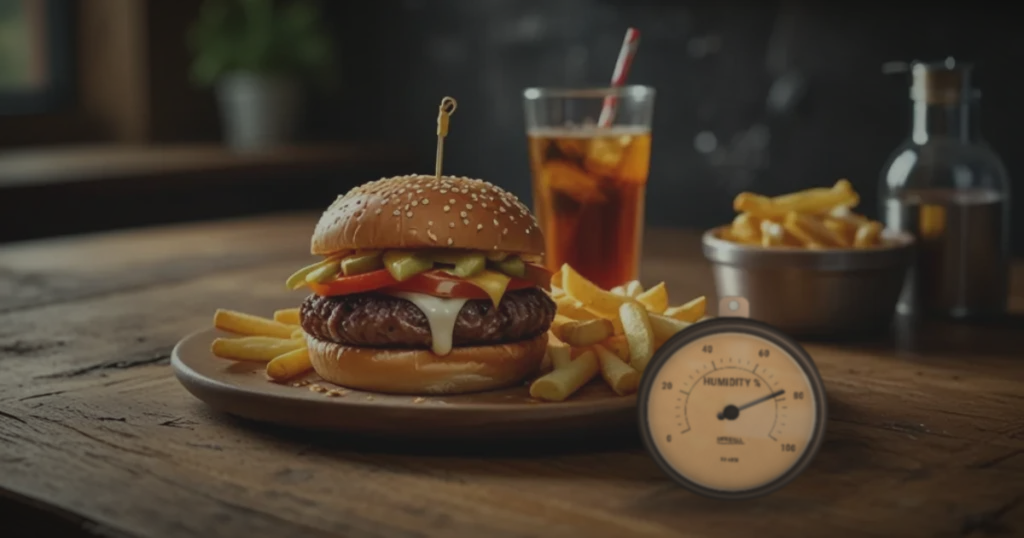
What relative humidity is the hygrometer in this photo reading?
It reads 76 %
